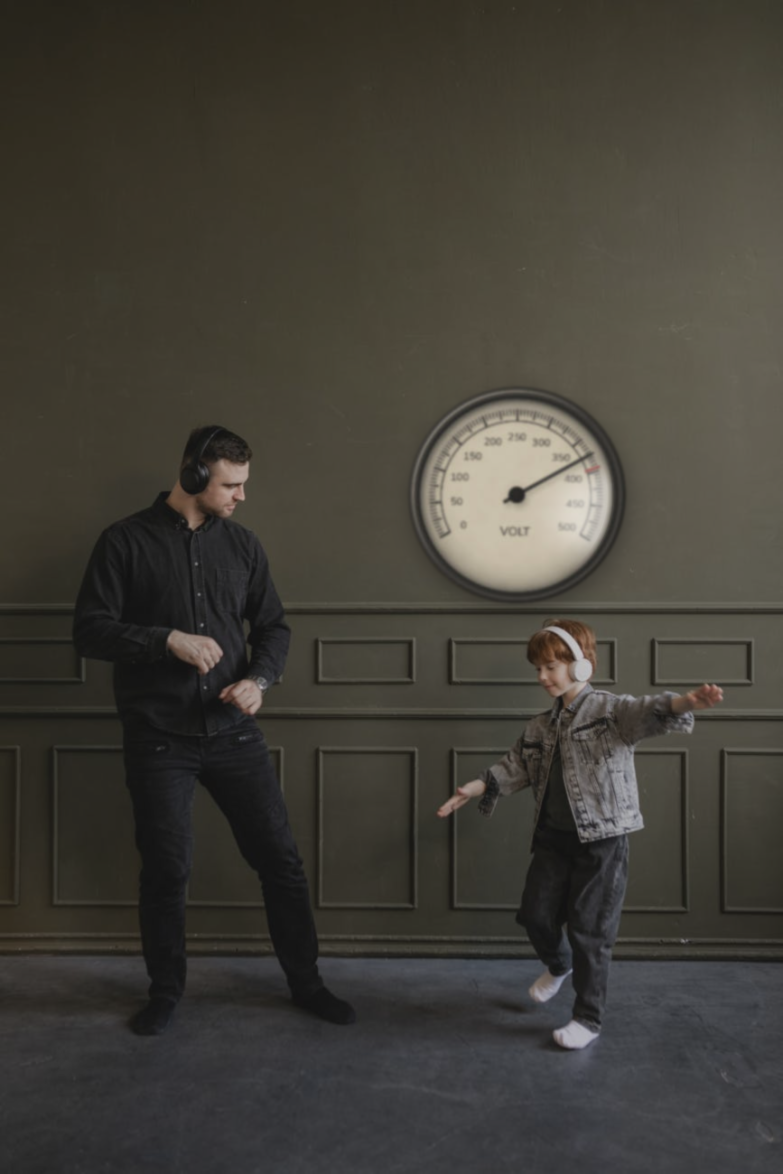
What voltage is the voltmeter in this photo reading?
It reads 375 V
